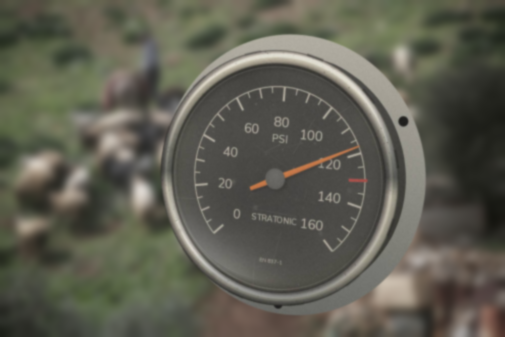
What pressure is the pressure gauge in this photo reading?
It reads 117.5 psi
